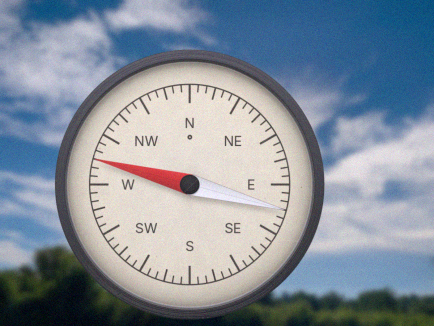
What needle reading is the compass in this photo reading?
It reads 285 °
